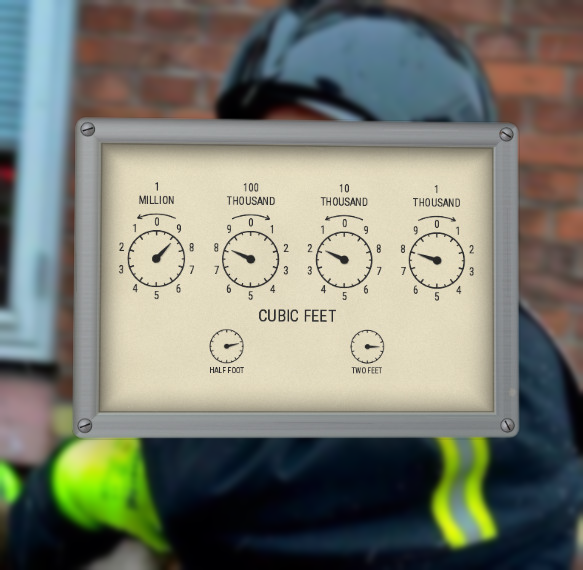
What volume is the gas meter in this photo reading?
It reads 881800 ft³
